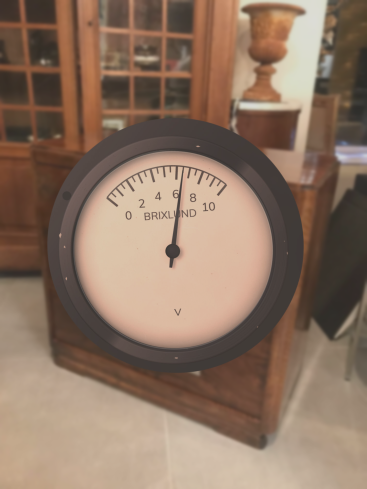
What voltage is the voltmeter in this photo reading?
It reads 6.5 V
